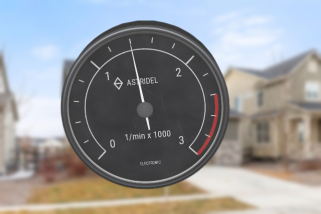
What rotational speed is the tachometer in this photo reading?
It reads 1400 rpm
